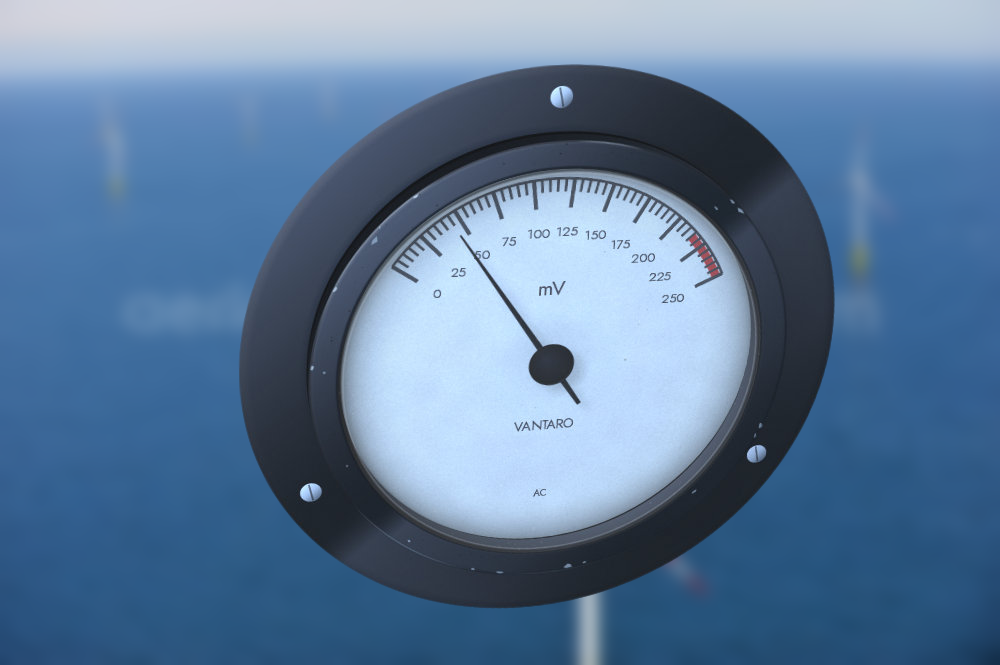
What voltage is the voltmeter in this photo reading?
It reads 45 mV
